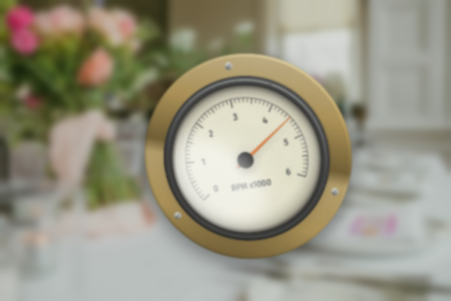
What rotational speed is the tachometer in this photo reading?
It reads 4500 rpm
